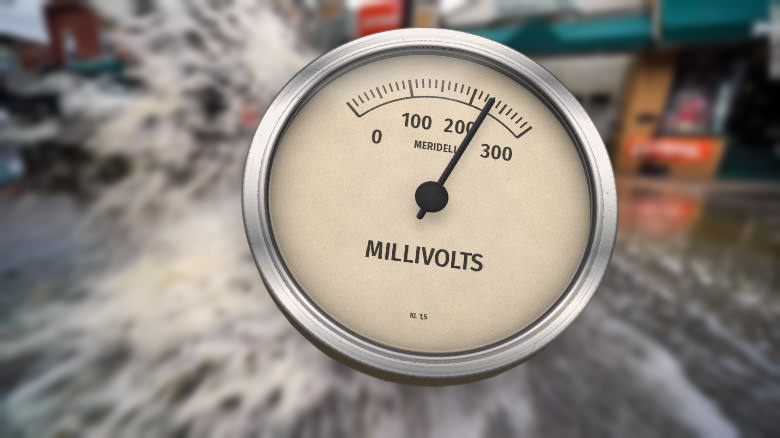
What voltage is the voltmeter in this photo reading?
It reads 230 mV
